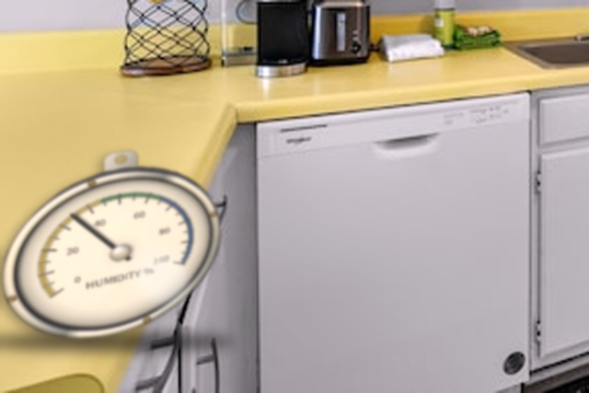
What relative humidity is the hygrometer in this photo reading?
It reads 35 %
